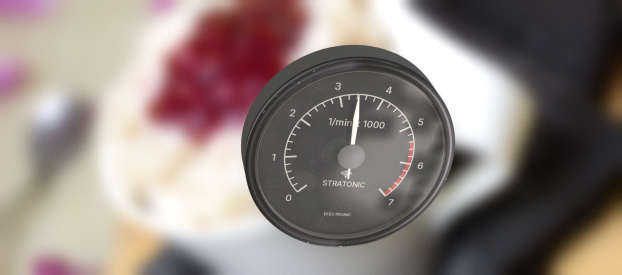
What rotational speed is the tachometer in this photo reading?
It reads 3400 rpm
